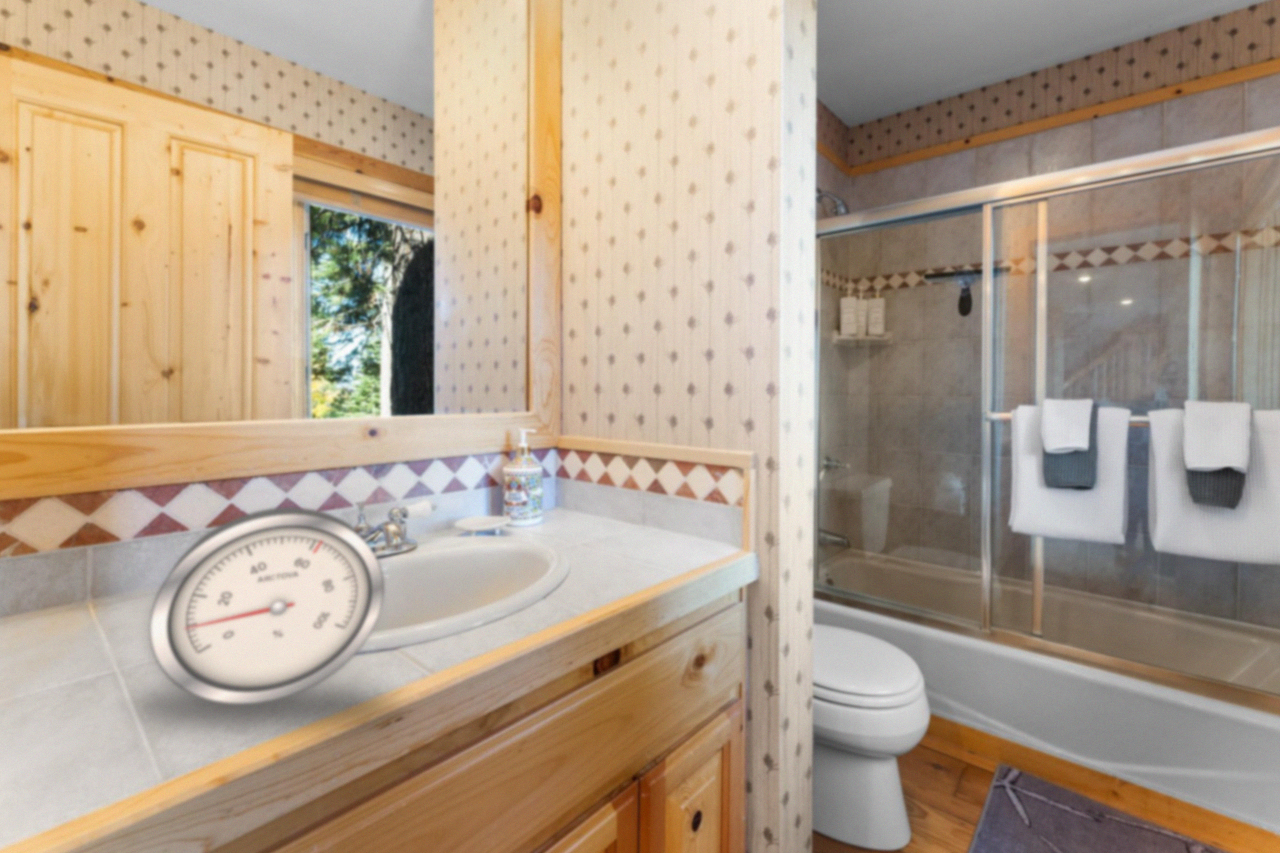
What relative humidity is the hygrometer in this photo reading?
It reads 10 %
